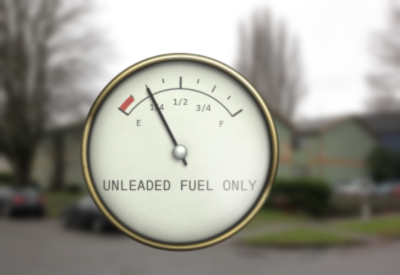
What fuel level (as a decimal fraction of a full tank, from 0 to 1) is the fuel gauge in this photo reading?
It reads 0.25
